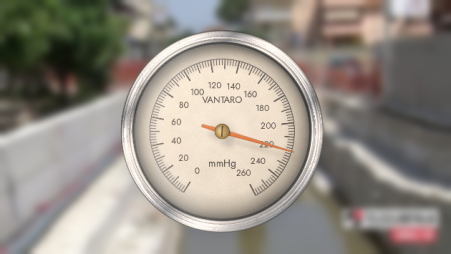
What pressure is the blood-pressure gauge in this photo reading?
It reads 220 mmHg
